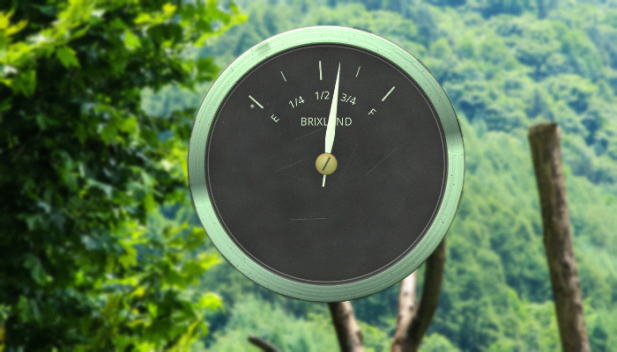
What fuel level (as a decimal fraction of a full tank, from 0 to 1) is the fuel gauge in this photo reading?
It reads 0.625
